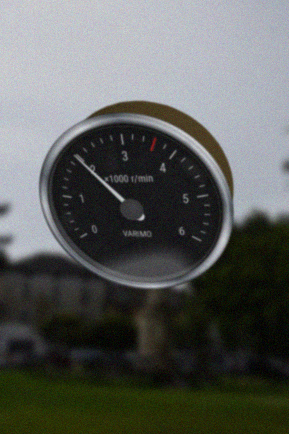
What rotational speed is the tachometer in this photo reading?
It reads 2000 rpm
